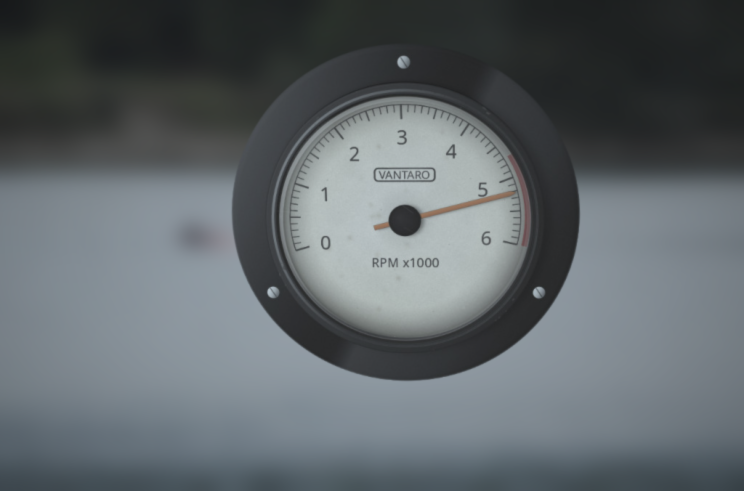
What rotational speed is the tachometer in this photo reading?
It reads 5200 rpm
